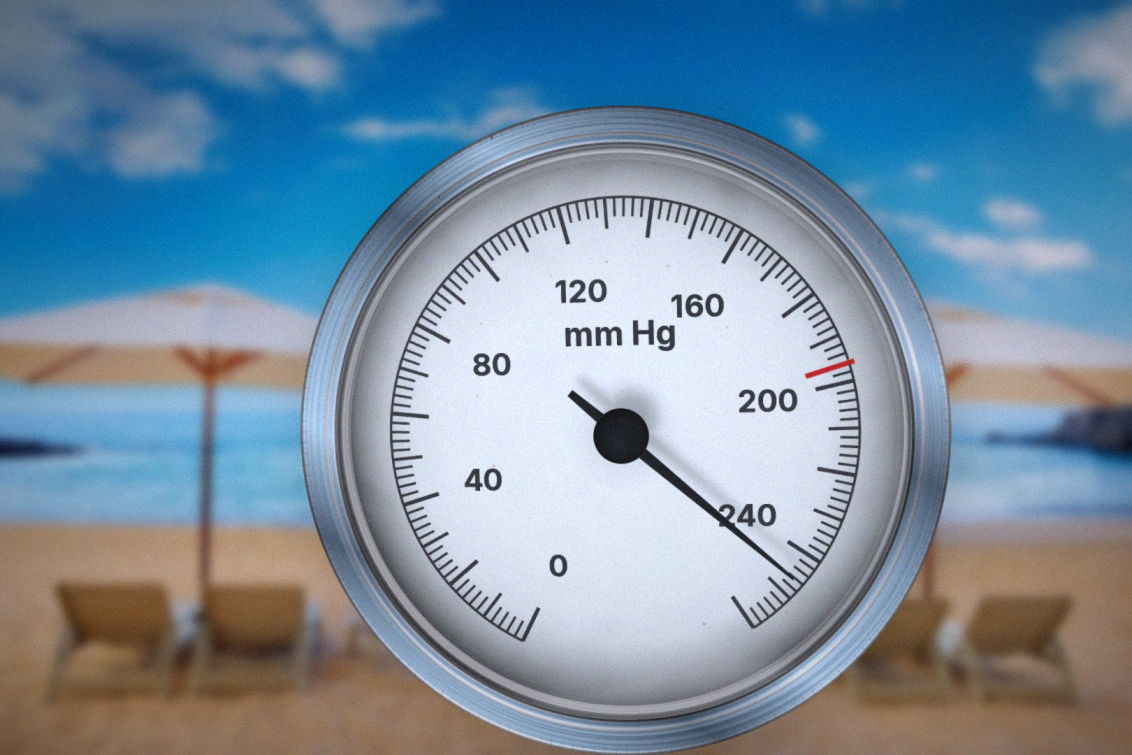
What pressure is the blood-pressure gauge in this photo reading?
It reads 246 mmHg
